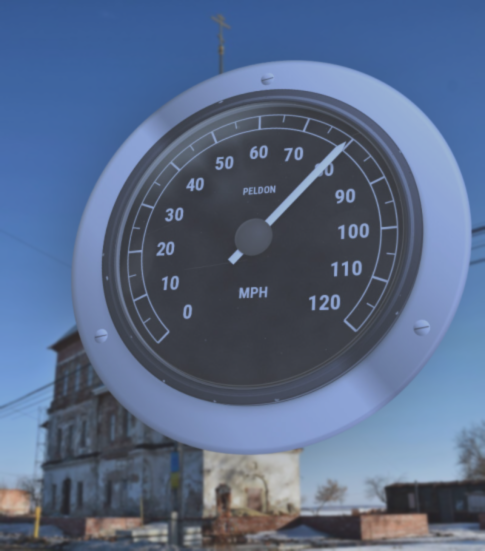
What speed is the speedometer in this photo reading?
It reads 80 mph
